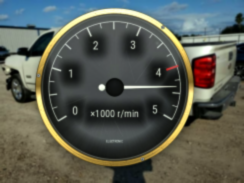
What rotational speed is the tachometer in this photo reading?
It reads 4375 rpm
